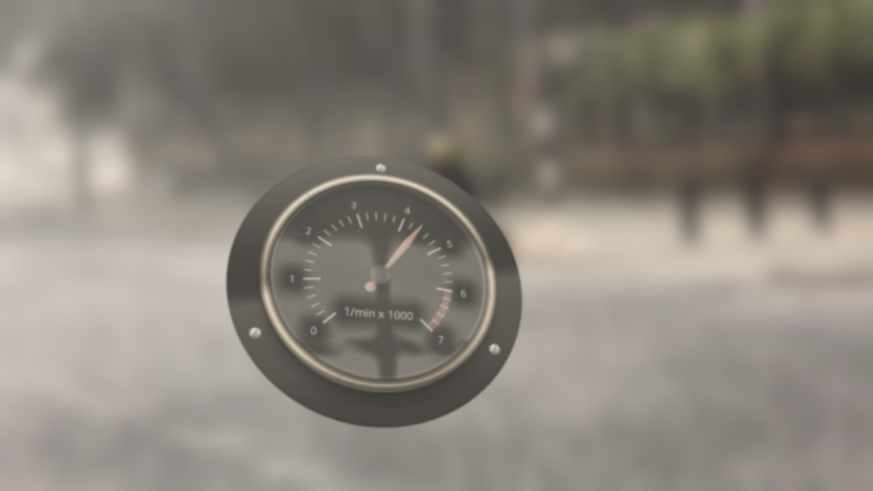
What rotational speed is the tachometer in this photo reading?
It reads 4400 rpm
